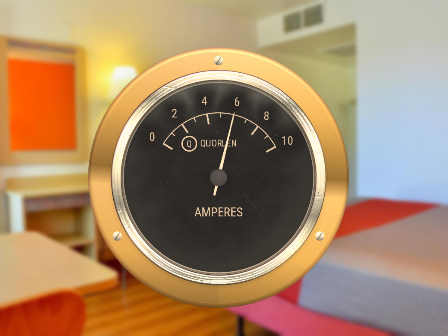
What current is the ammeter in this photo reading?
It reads 6 A
